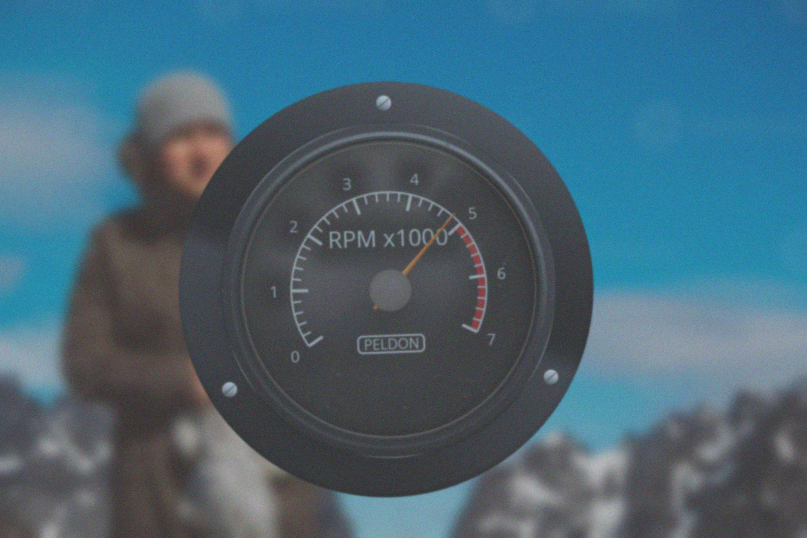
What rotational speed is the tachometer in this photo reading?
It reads 4800 rpm
